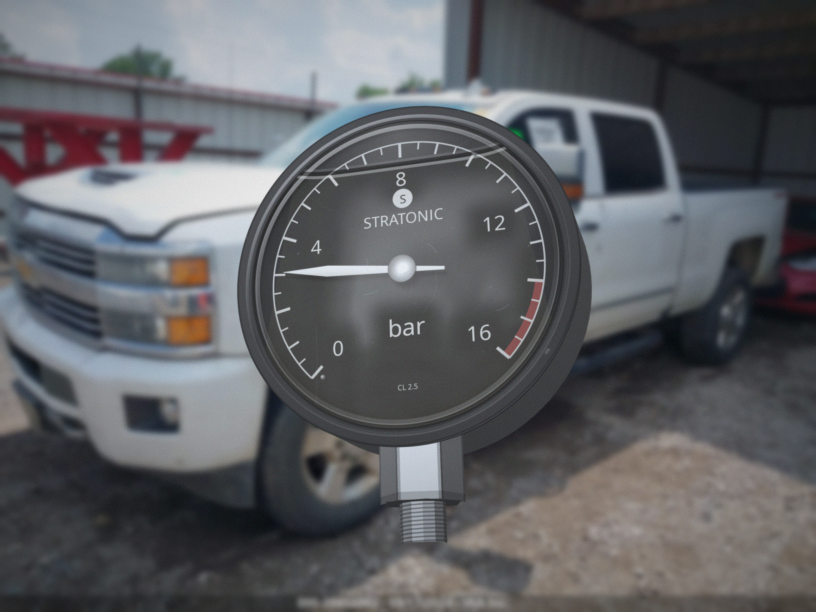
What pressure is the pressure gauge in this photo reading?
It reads 3 bar
